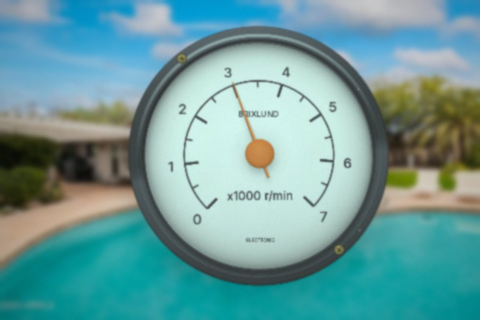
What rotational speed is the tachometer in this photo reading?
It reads 3000 rpm
